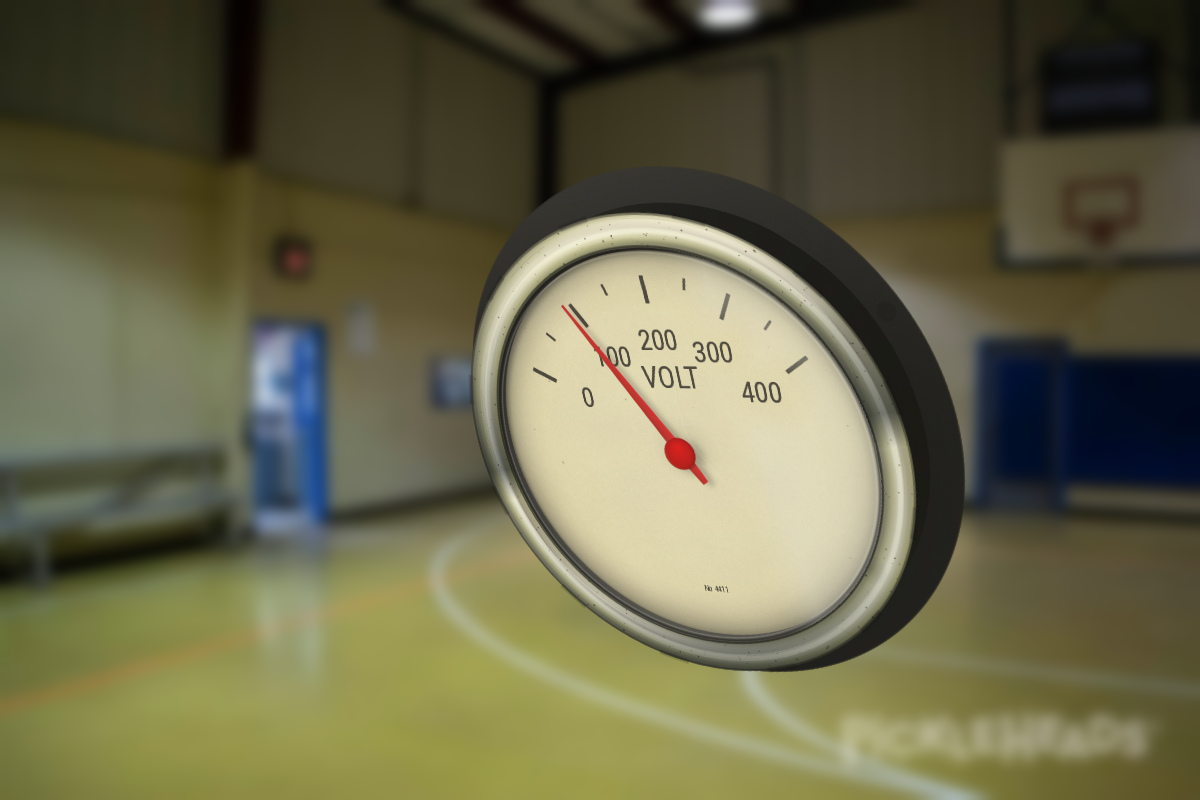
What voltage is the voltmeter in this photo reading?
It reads 100 V
